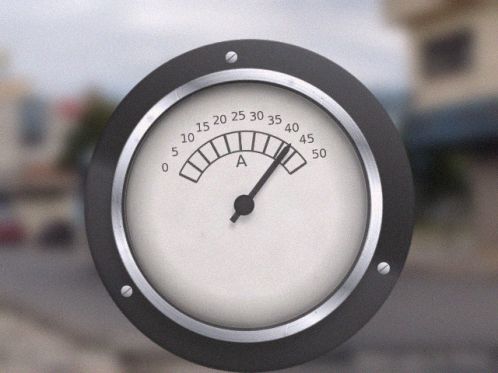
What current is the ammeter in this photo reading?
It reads 42.5 A
